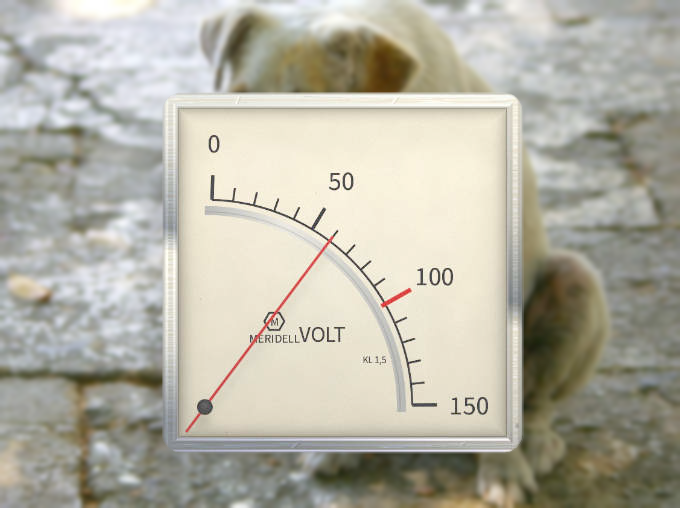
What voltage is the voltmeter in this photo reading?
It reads 60 V
